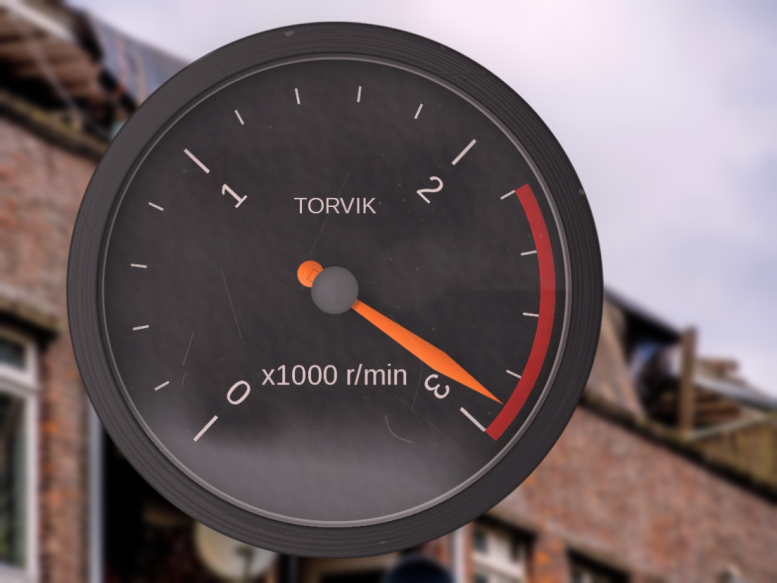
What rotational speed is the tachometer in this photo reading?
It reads 2900 rpm
